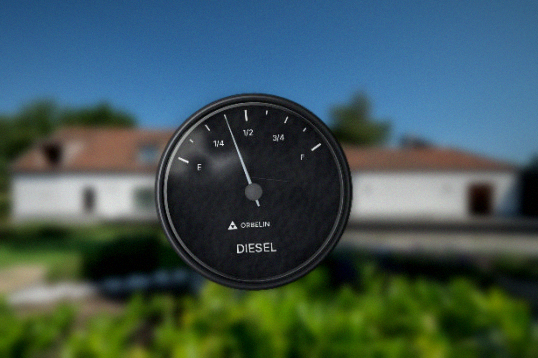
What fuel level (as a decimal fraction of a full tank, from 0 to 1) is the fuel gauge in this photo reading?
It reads 0.375
